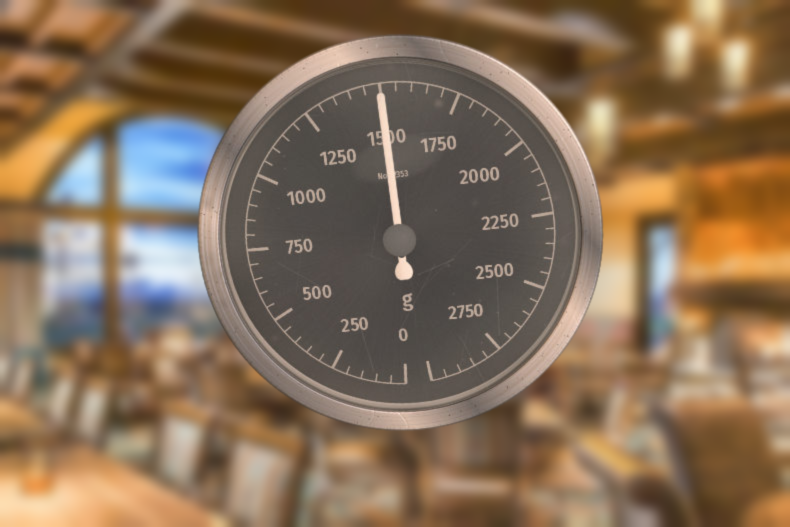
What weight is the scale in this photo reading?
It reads 1500 g
